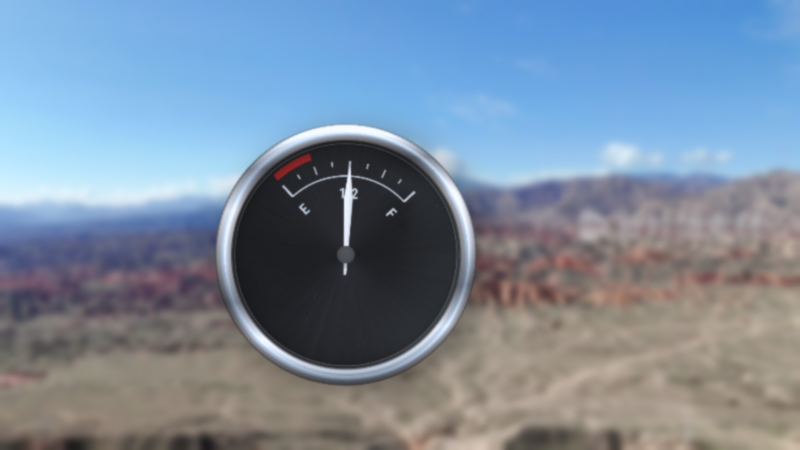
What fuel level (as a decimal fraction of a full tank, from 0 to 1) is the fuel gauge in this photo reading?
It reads 0.5
